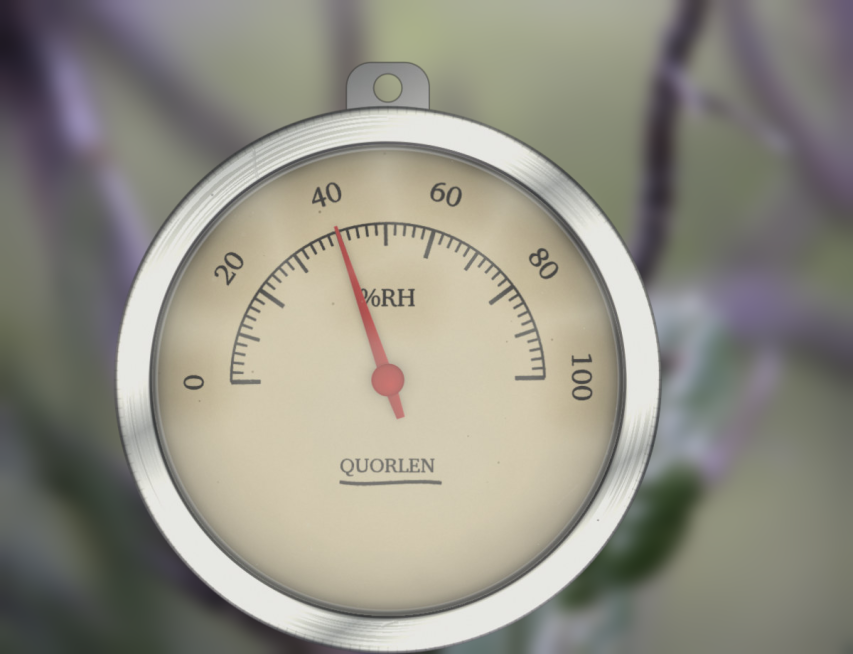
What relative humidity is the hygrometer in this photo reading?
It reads 40 %
